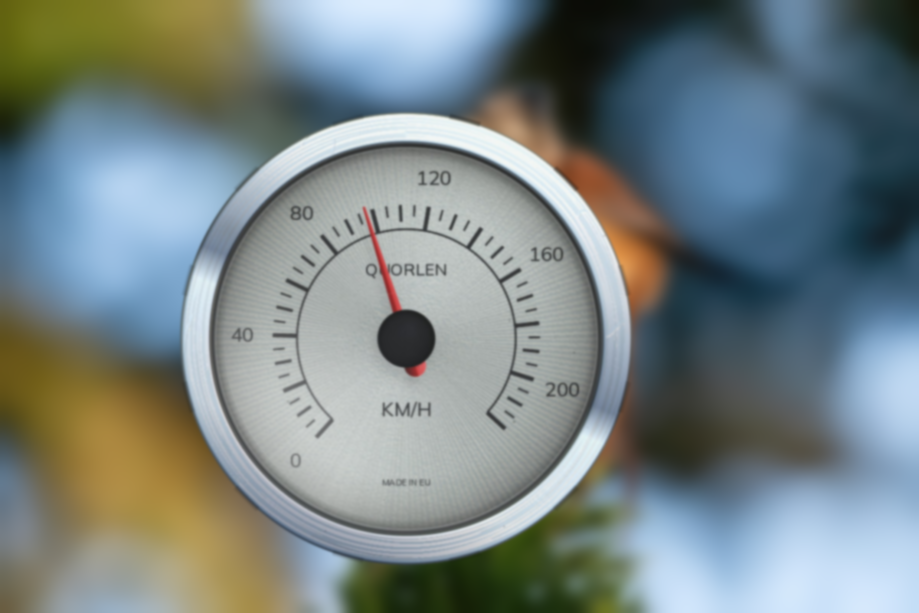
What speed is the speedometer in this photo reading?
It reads 97.5 km/h
